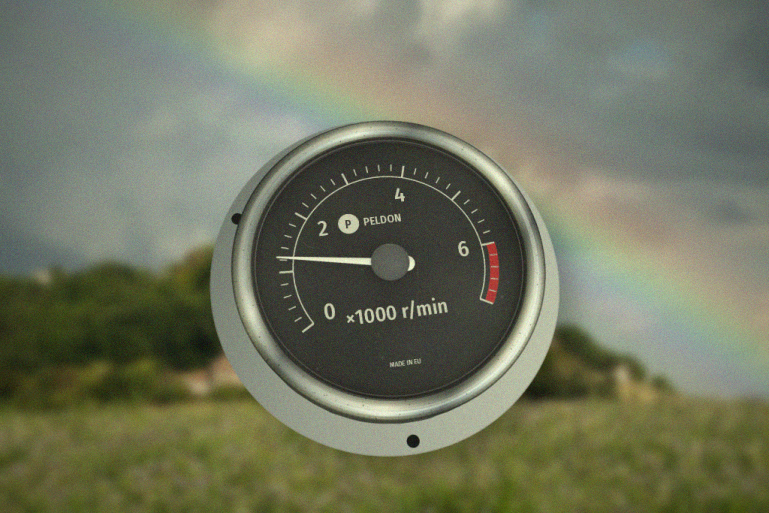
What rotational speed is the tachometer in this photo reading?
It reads 1200 rpm
